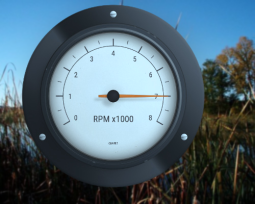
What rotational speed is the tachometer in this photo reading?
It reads 7000 rpm
